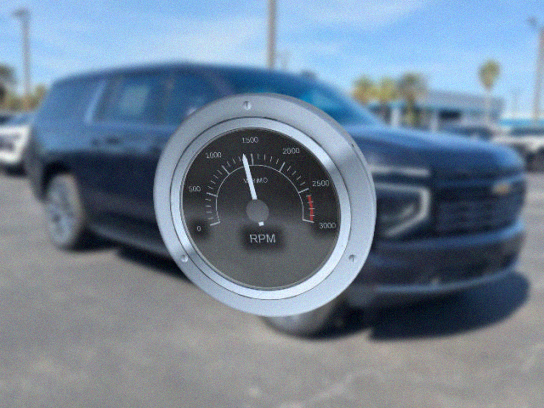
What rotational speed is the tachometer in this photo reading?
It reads 1400 rpm
